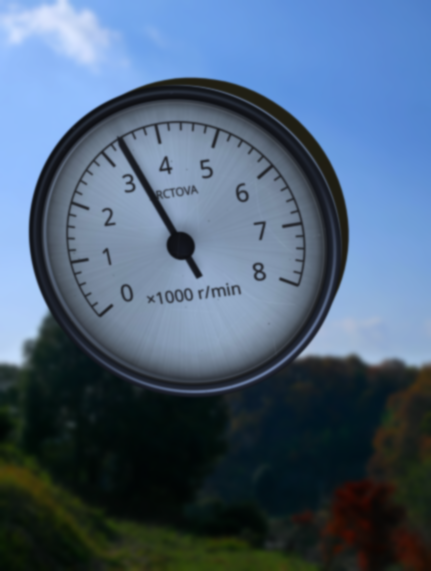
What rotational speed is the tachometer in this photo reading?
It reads 3400 rpm
